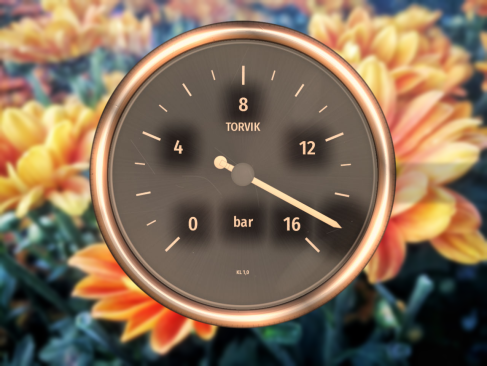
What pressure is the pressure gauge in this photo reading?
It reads 15 bar
